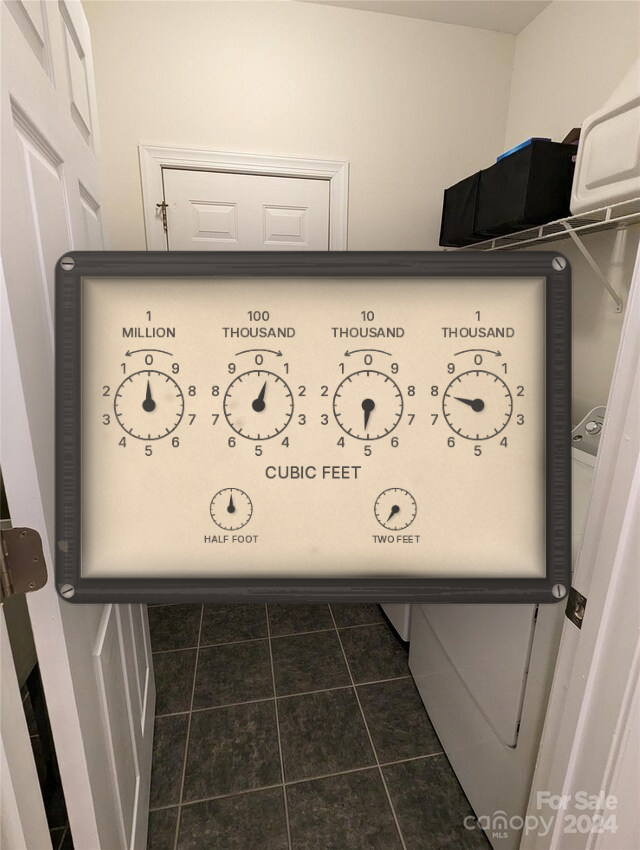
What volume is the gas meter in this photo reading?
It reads 4800 ft³
